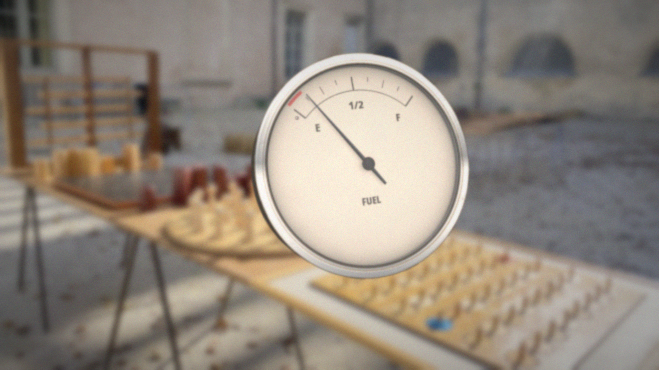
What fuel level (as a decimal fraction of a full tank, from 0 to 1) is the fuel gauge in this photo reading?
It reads 0.125
